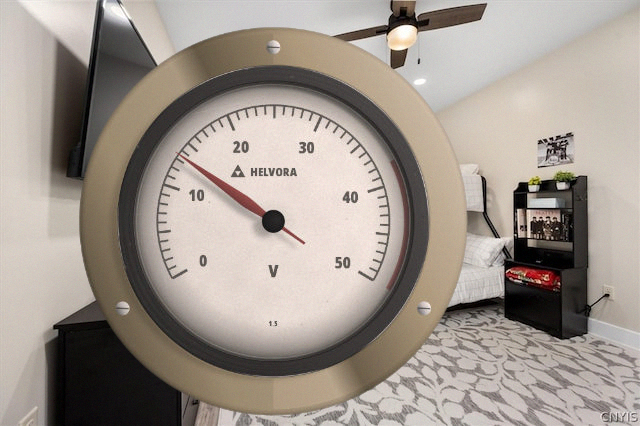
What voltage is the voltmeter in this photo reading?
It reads 13.5 V
